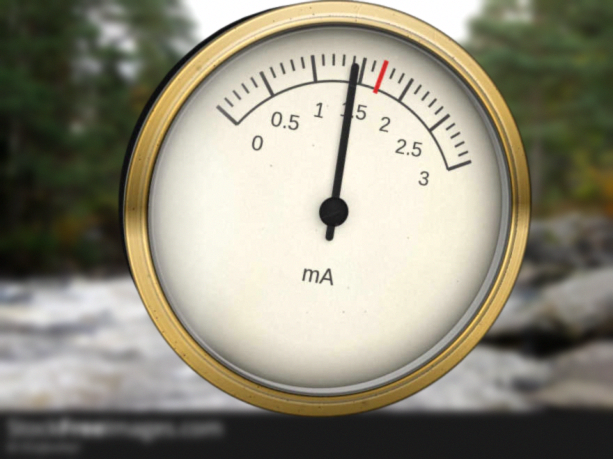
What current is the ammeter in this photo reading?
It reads 1.4 mA
